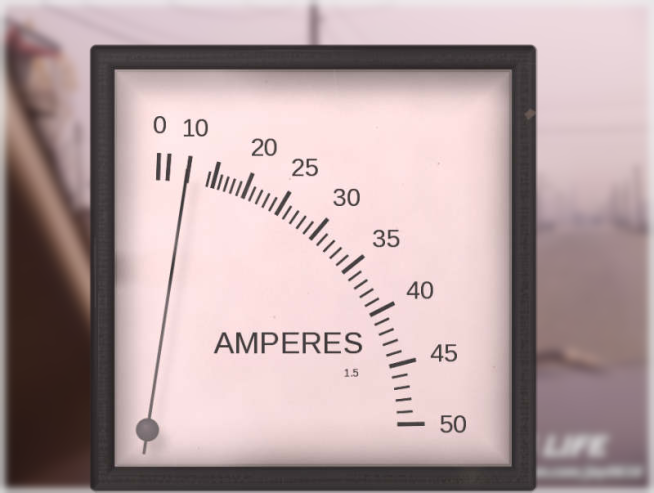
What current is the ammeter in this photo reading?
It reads 10 A
